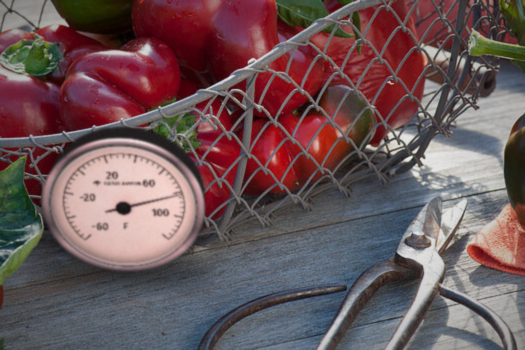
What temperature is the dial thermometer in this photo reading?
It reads 80 °F
